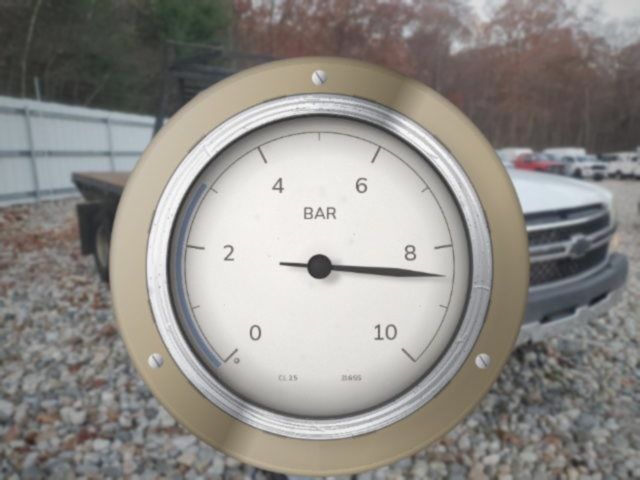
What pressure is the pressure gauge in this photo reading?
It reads 8.5 bar
